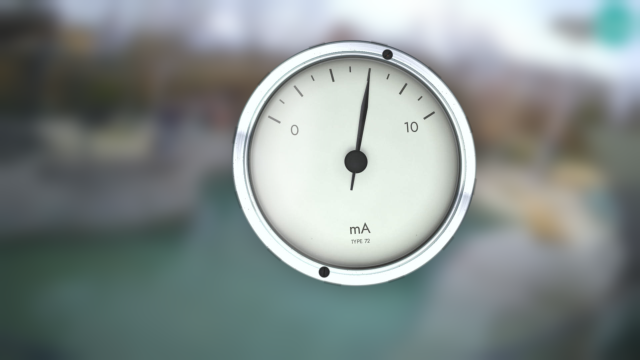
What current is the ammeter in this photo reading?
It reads 6 mA
